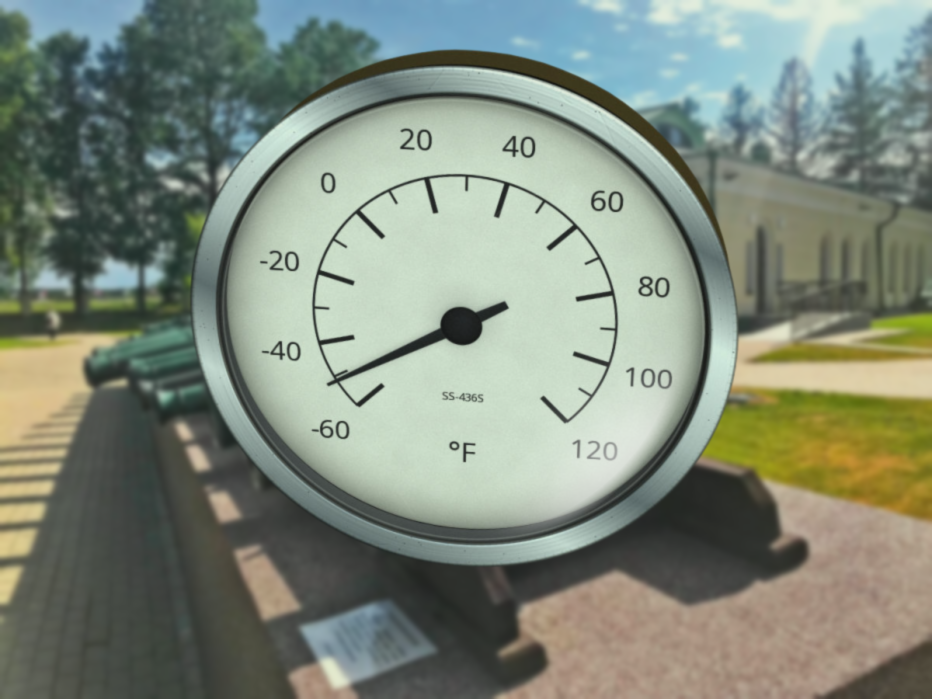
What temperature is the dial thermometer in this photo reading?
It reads -50 °F
